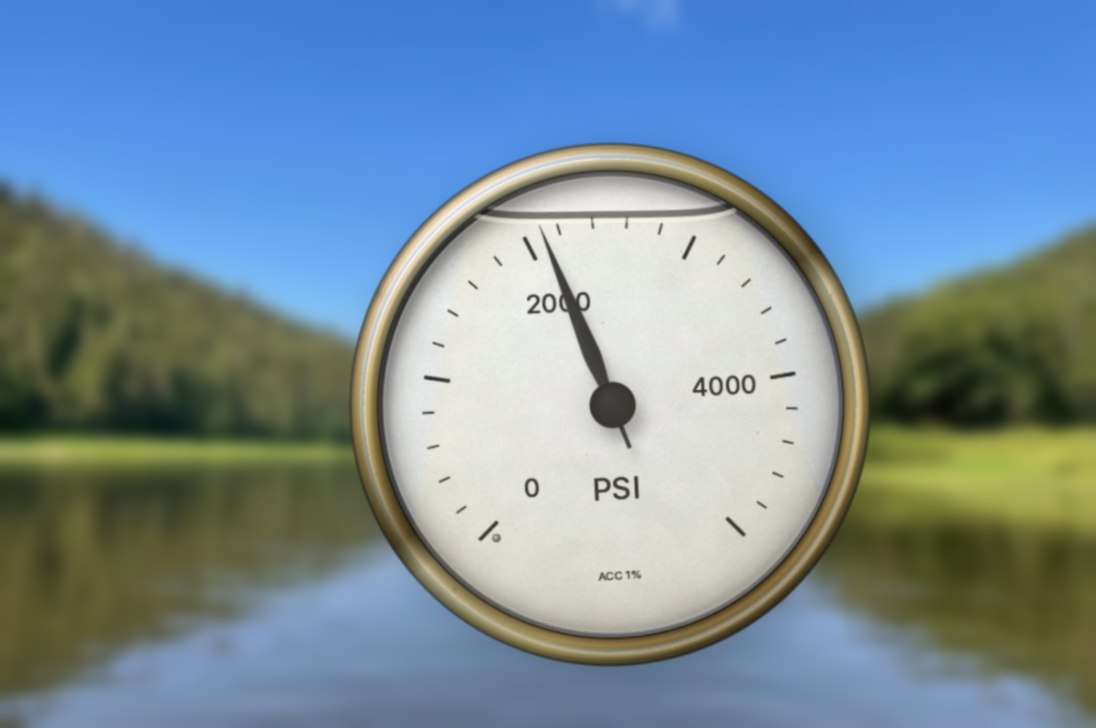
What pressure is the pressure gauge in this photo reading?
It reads 2100 psi
